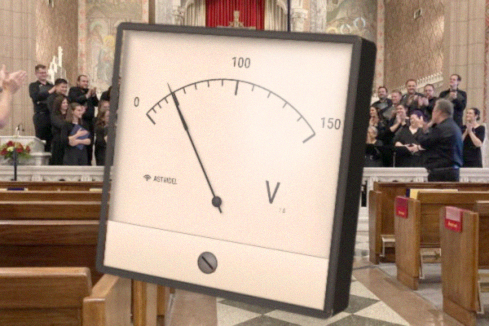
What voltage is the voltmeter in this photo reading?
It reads 50 V
